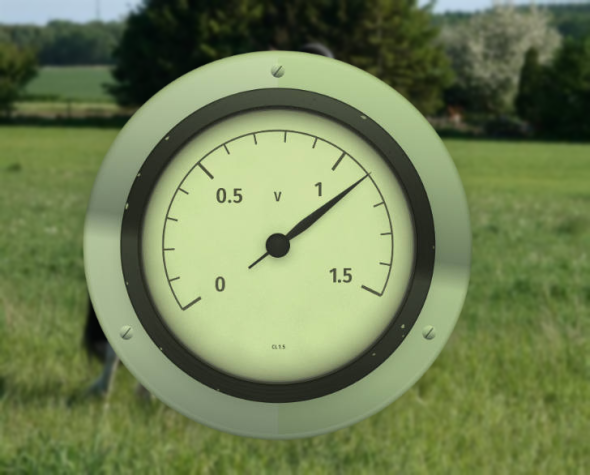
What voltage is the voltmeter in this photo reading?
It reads 1.1 V
